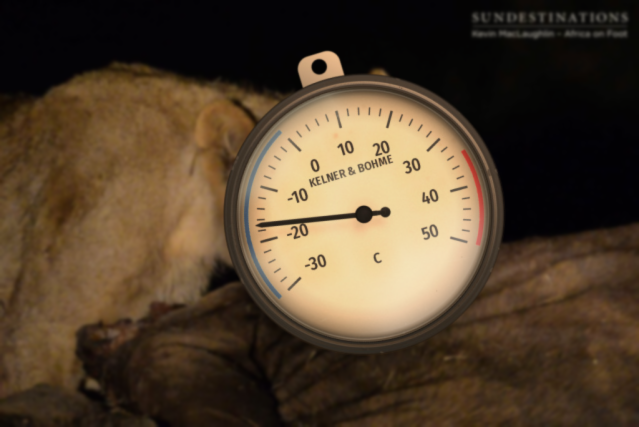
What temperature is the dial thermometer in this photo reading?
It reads -17 °C
